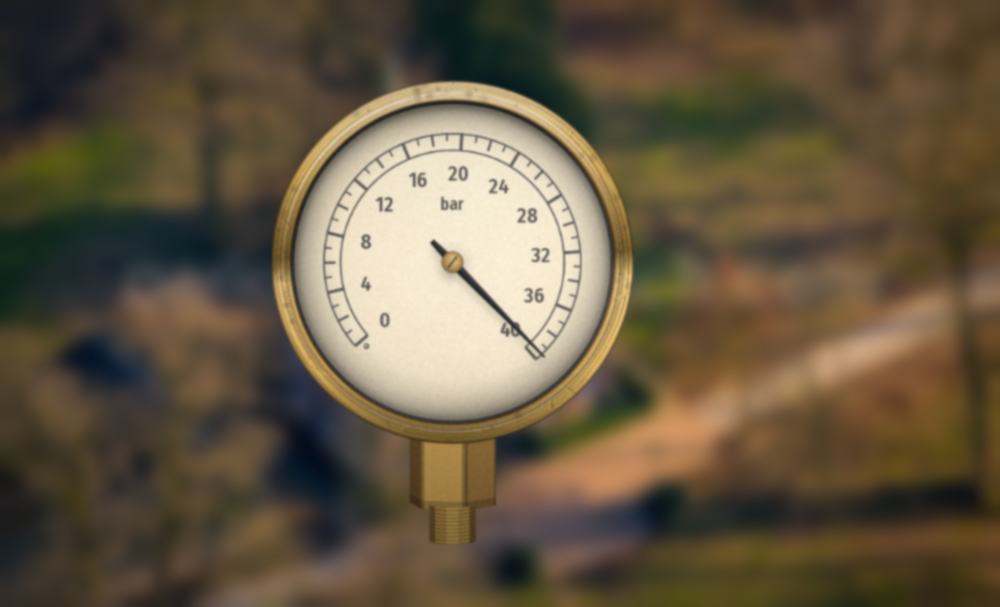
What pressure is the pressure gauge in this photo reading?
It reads 39.5 bar
